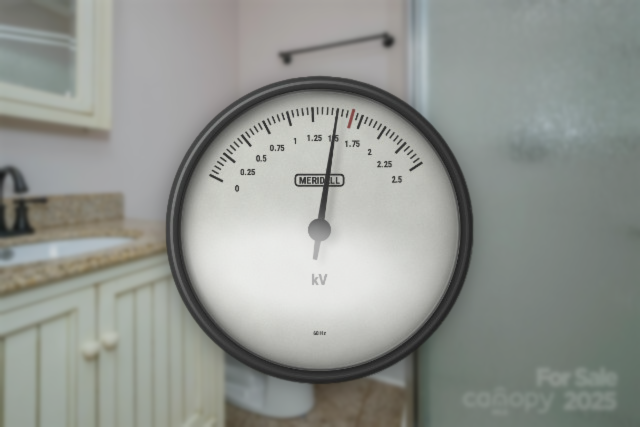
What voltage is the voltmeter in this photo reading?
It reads 1.5 kV
